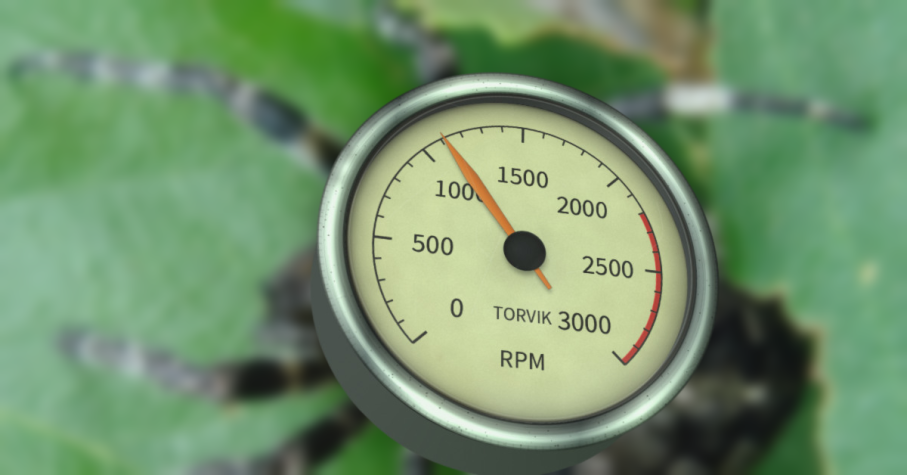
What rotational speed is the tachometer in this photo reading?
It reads 1100 rpm
